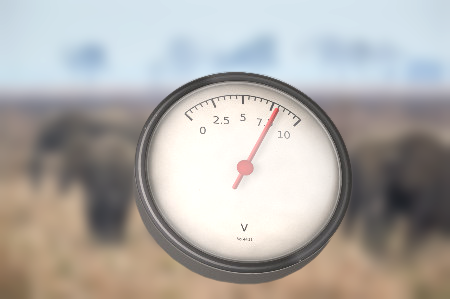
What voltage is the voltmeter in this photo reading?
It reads 8 V
